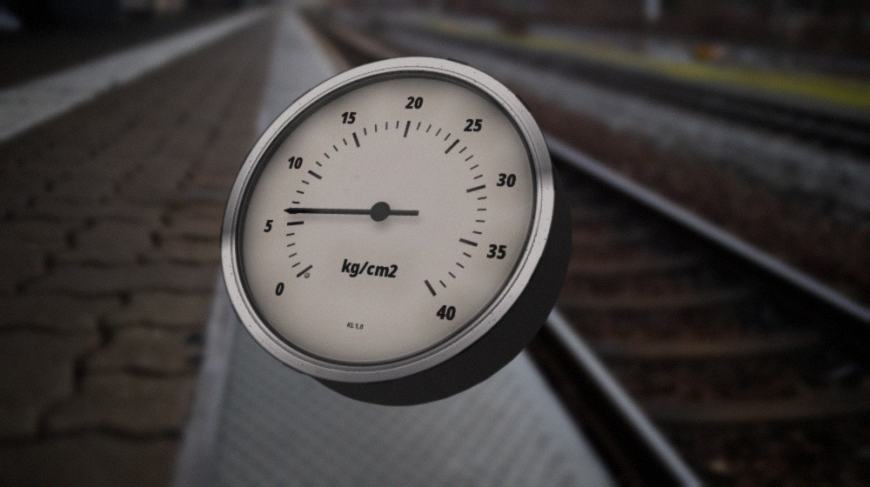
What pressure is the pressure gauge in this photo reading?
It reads 6 kg/cm²
